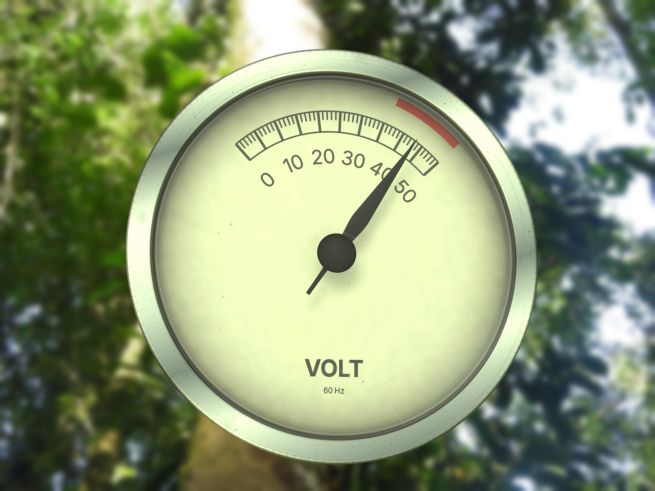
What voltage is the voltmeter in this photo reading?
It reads 43 V
